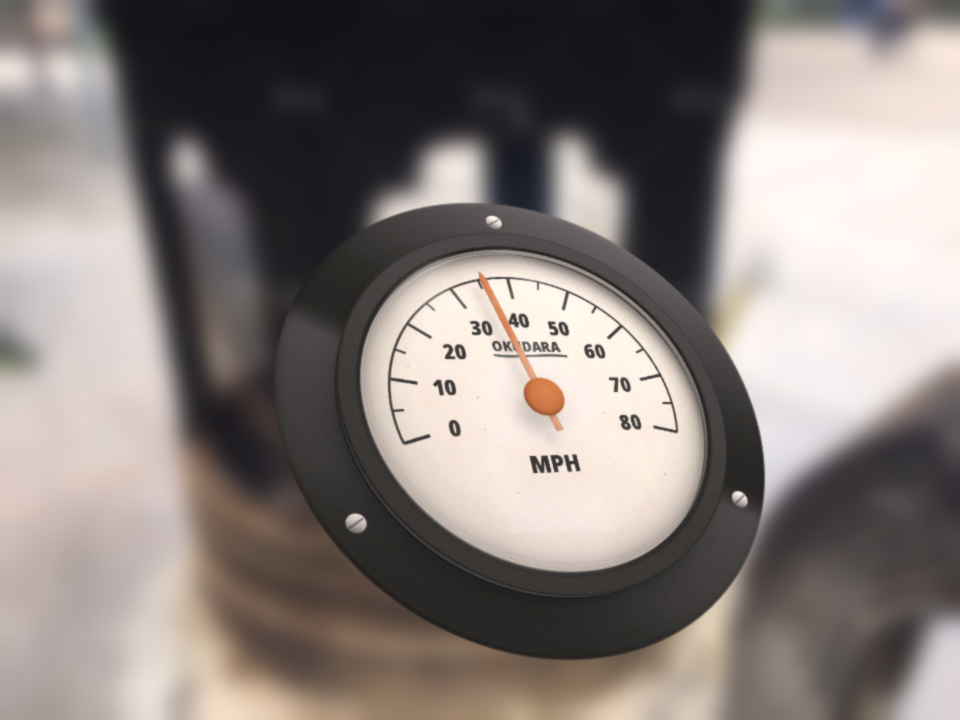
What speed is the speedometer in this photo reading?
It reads 35 mph
